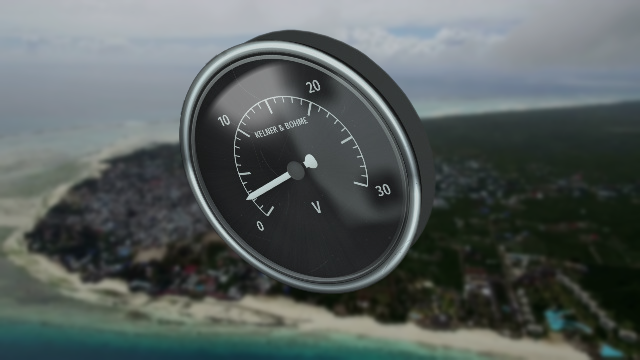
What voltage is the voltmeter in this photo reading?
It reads 2.5 V
